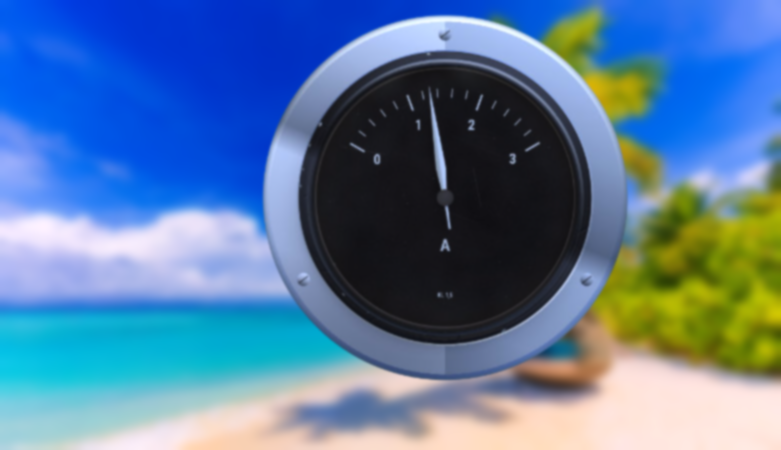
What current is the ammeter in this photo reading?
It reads 1.3 A
